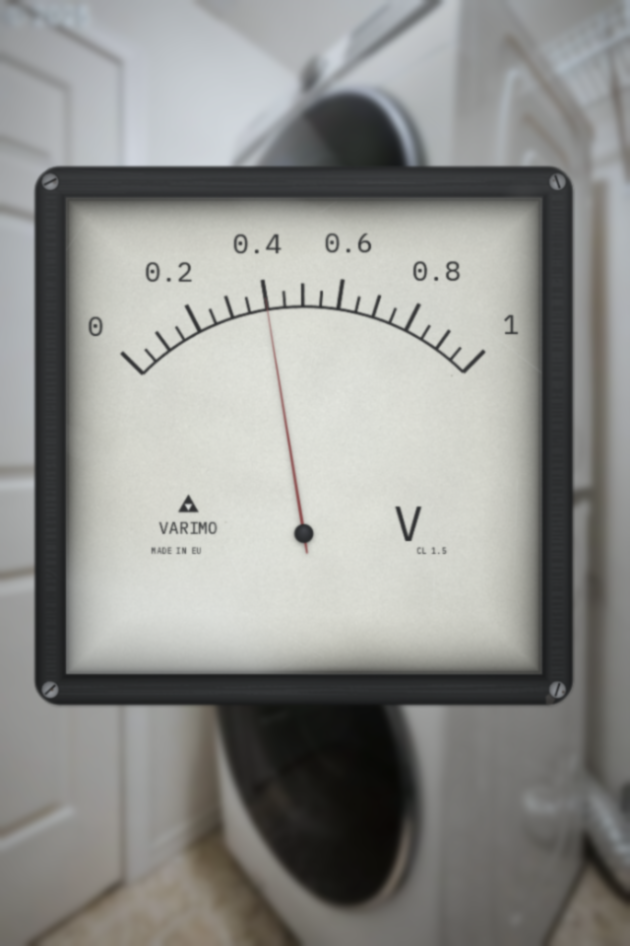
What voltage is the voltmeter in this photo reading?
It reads 0.4 V
